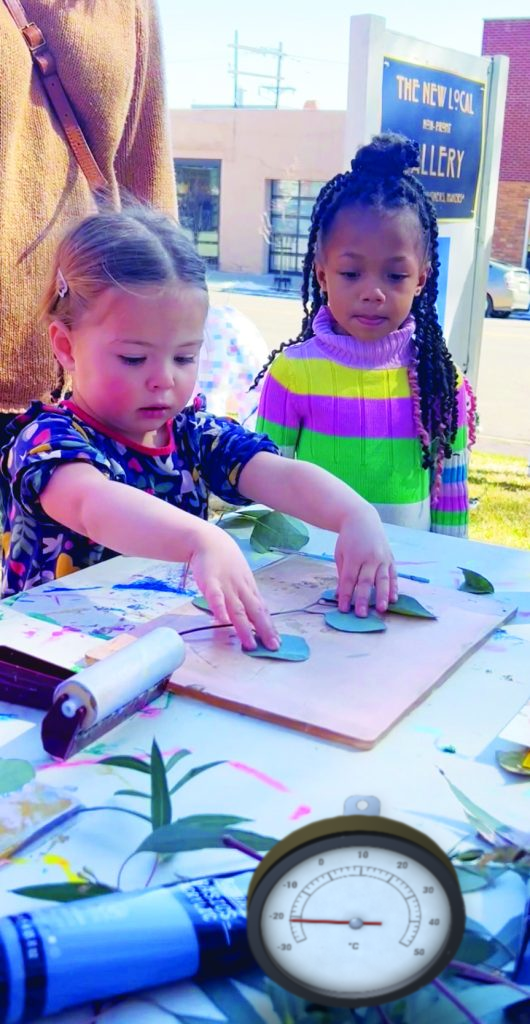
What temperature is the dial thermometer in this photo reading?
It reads -20 °C
